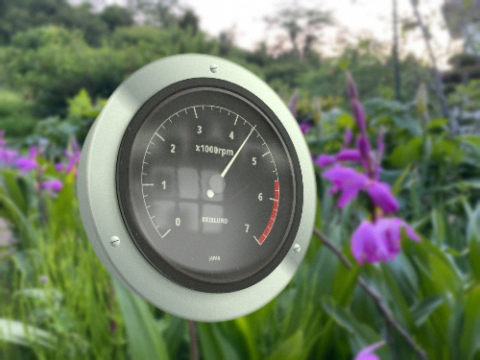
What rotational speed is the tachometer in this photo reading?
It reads 4400 rpm
